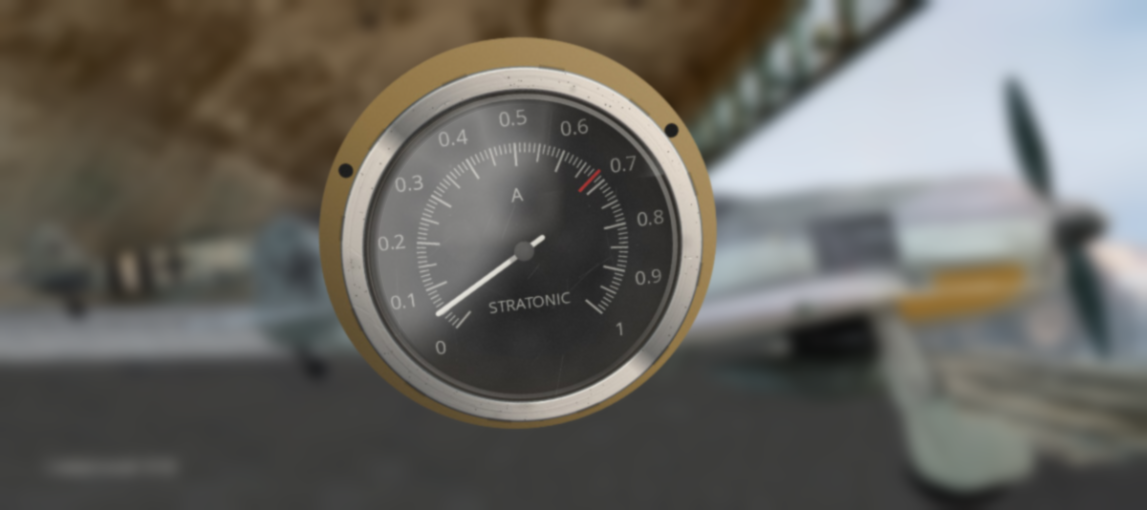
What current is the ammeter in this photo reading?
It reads 0.05 A
